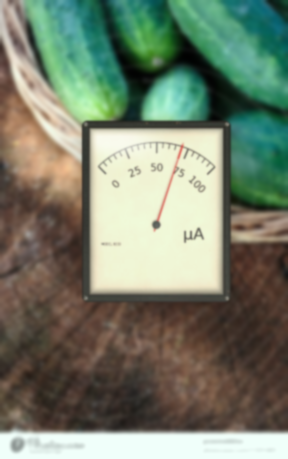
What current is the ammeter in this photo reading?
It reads 70 µA
